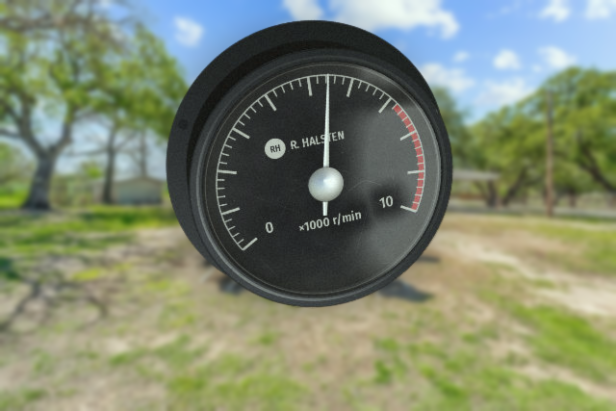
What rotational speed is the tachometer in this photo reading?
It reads 5400 rpm
